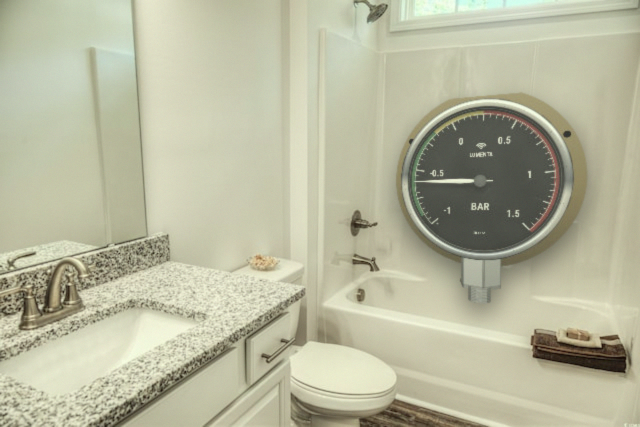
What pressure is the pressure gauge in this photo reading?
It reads -0.6 bar
